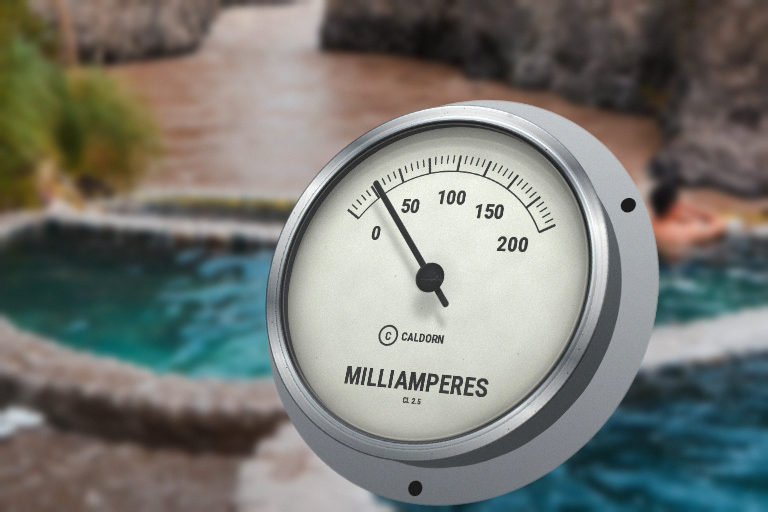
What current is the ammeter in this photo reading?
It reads 30 mA
